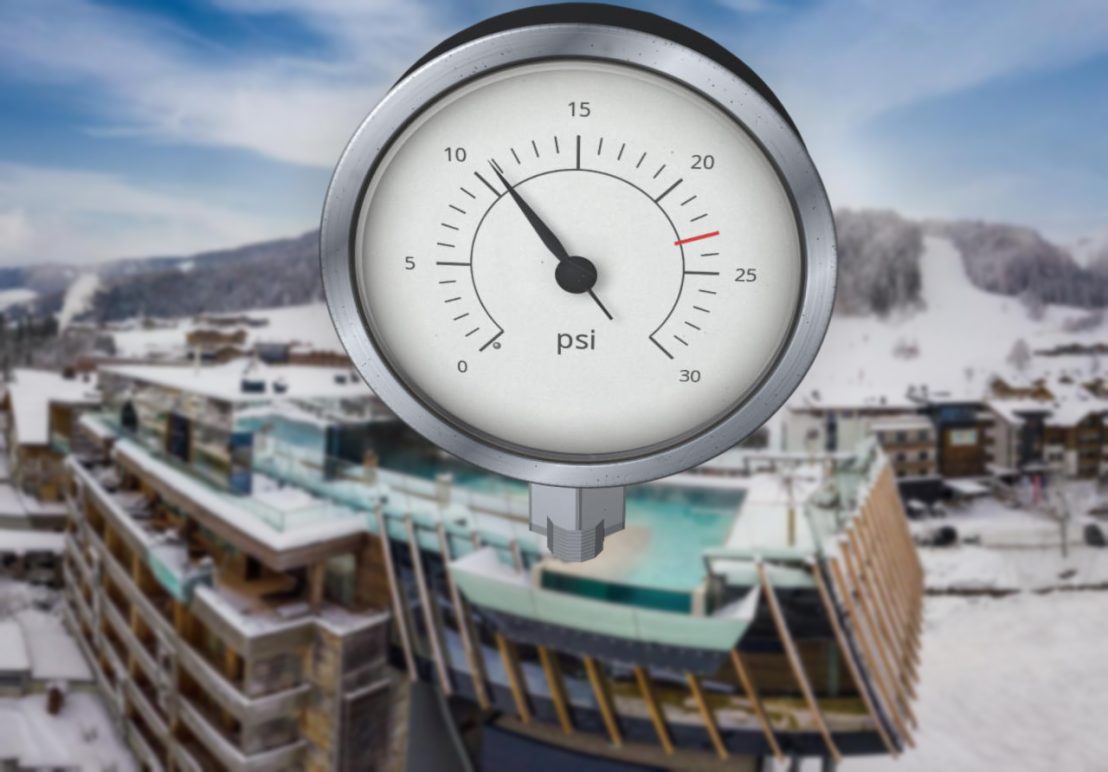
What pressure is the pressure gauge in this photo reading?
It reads 11 psi
